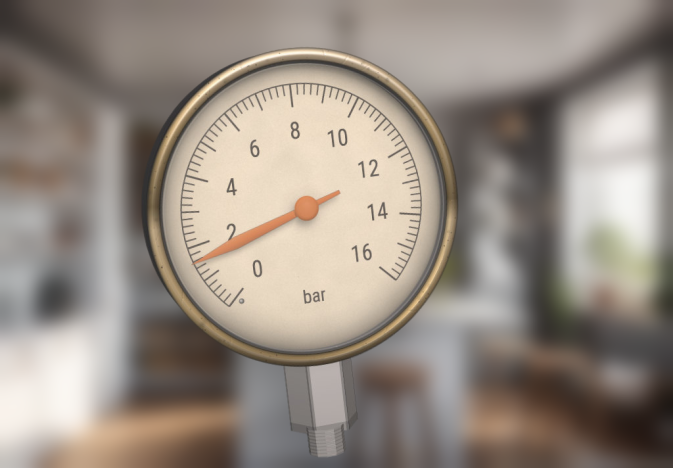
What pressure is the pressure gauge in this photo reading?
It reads 1.6 bar
